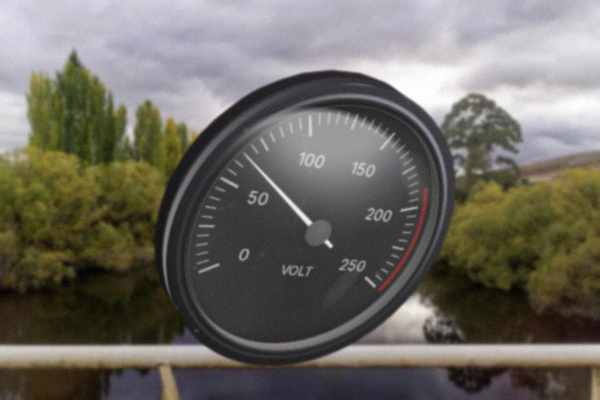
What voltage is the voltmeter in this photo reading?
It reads 65 V
